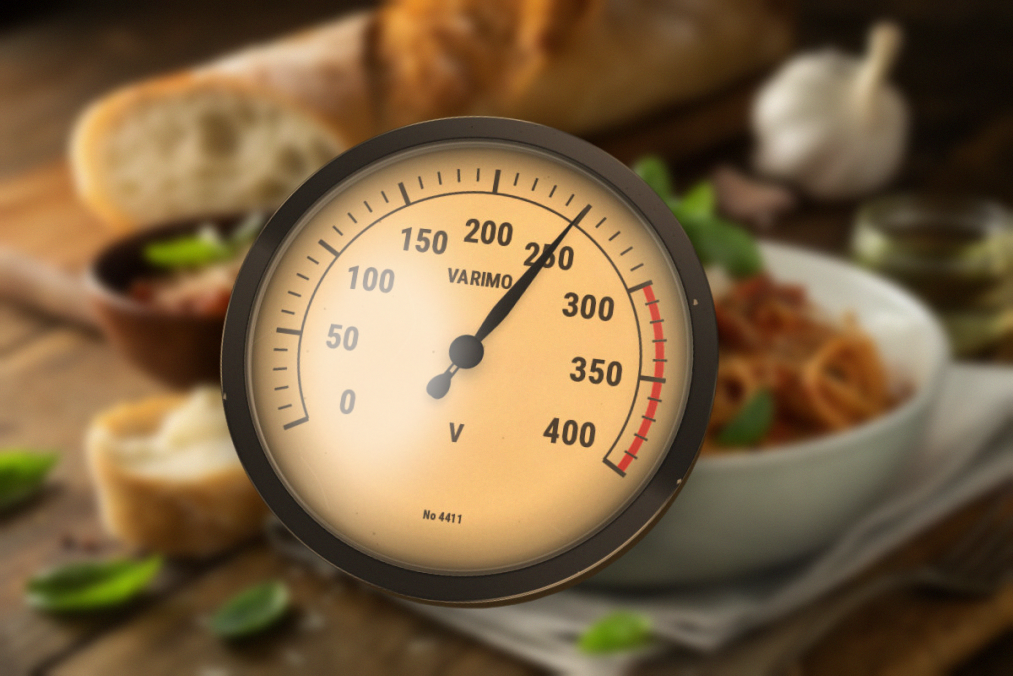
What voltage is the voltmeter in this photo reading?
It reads 250 V
